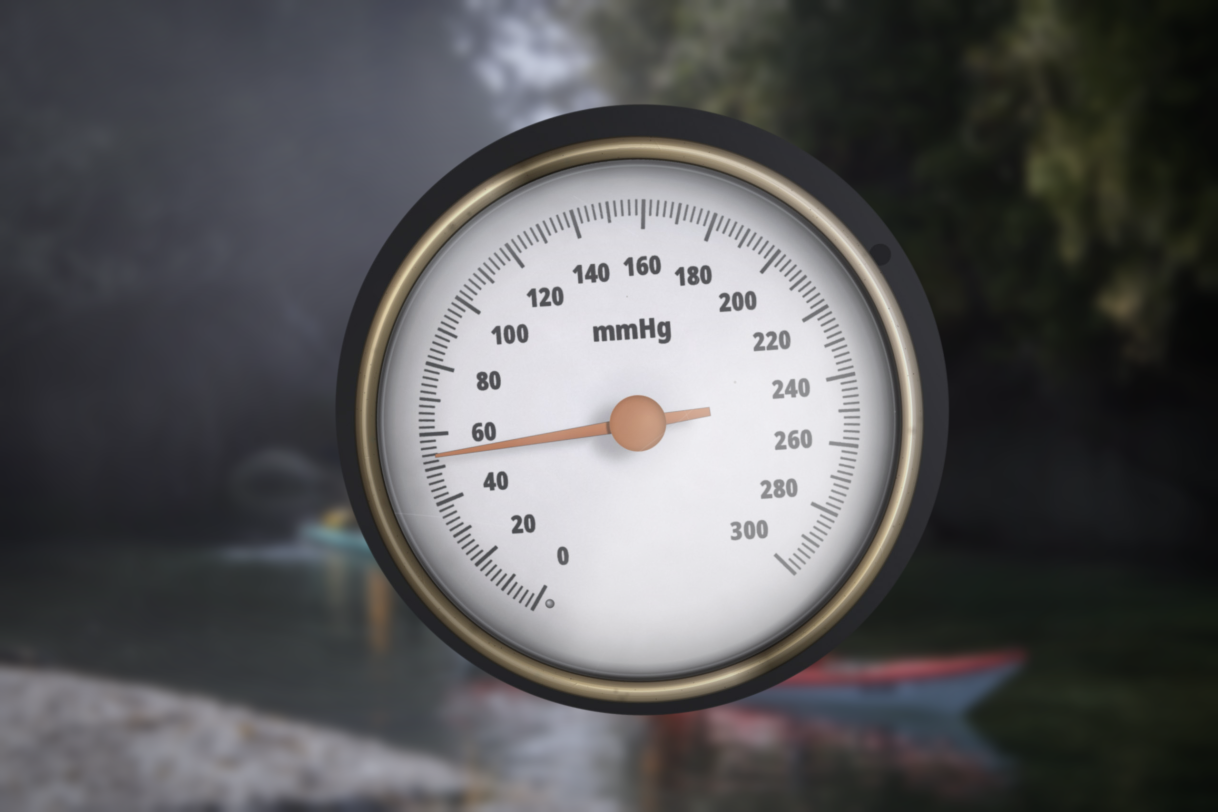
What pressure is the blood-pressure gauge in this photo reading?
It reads 54 mmHg
